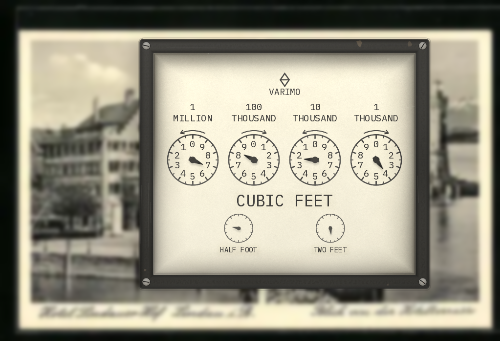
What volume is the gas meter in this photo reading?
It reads 682400 ft³
